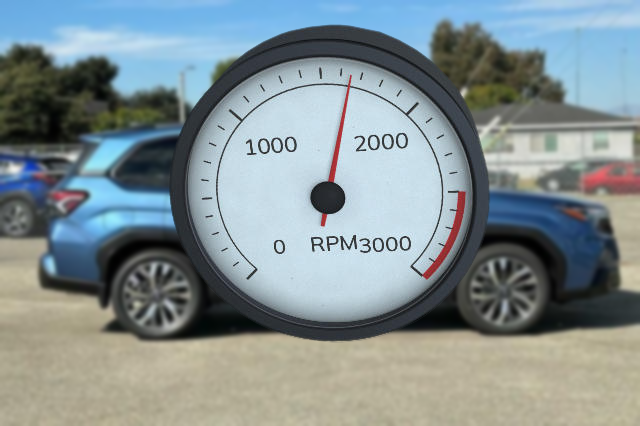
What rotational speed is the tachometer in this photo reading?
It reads 1650 rpm
